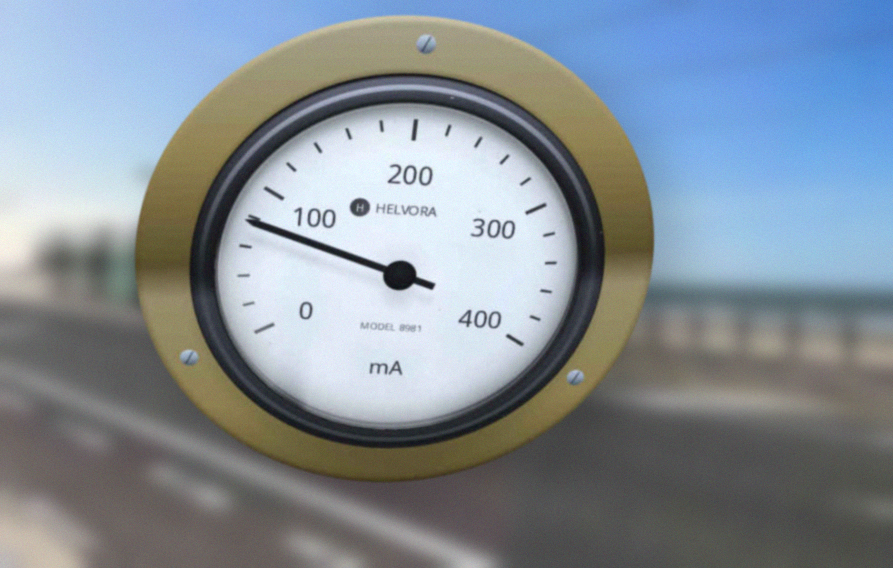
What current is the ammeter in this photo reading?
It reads 80 mA
